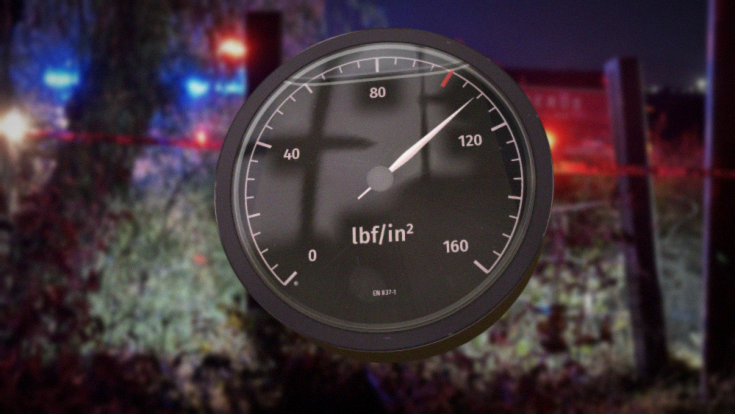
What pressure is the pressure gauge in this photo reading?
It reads 110 psi
